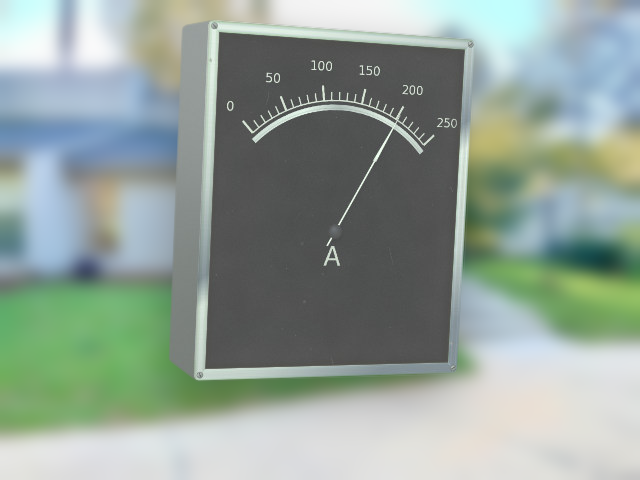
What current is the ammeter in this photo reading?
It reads 200 A
